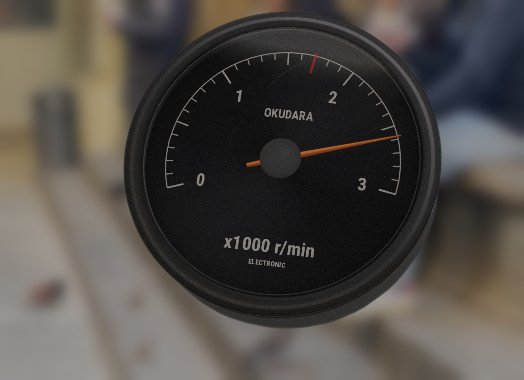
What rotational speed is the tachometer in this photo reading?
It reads 2600 rpm
